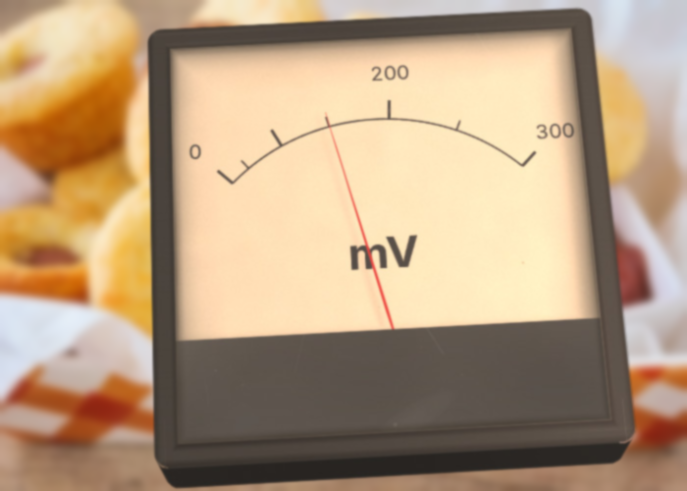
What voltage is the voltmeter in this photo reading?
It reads 150 mV
